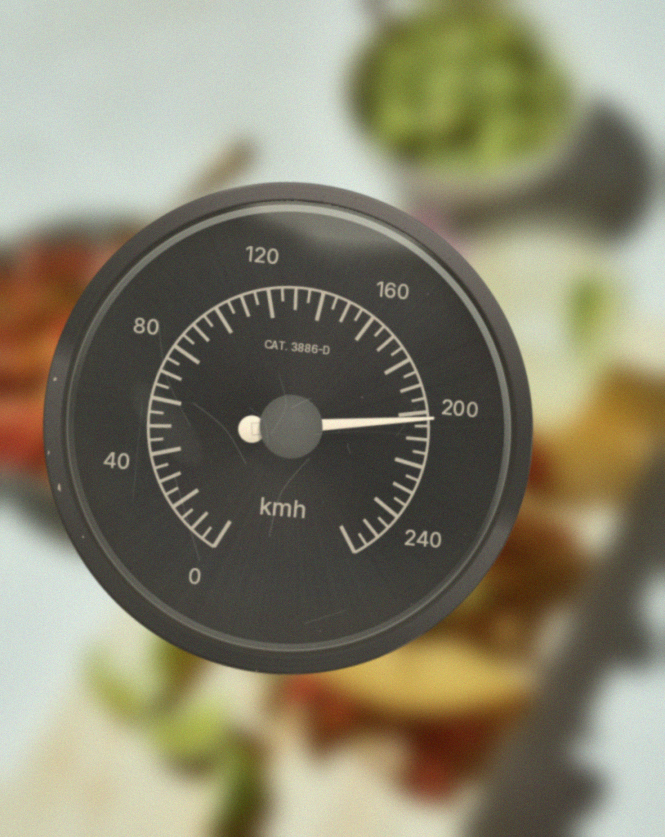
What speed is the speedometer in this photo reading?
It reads 202.5 km/h
